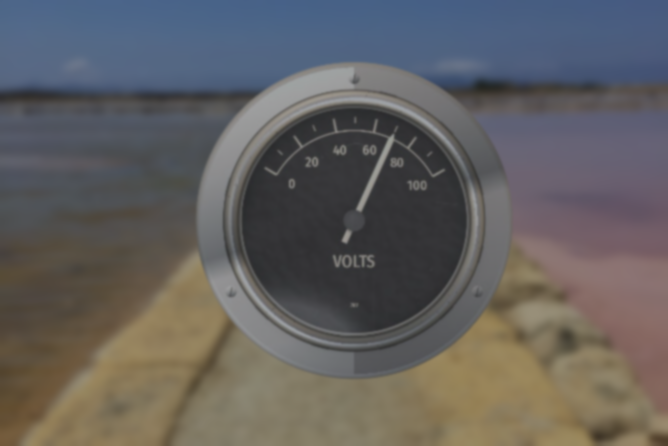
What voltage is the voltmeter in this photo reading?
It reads 70 V
